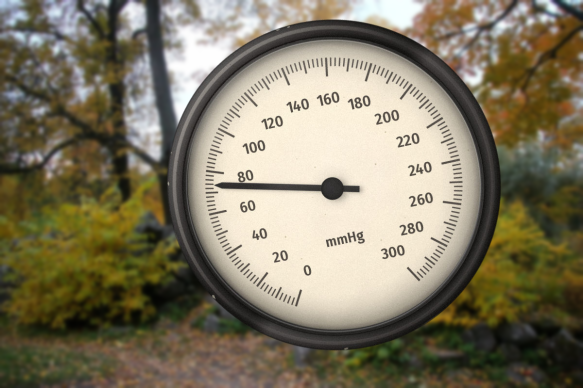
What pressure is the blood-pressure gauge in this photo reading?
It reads 74 mmHg
